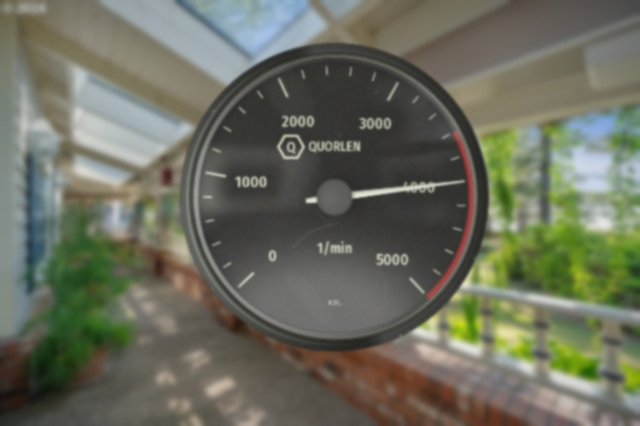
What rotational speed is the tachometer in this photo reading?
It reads 4000 rpm
